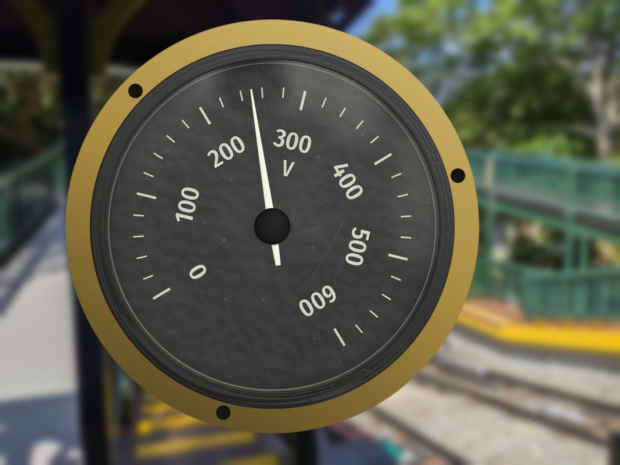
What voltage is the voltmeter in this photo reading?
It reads 250 V
